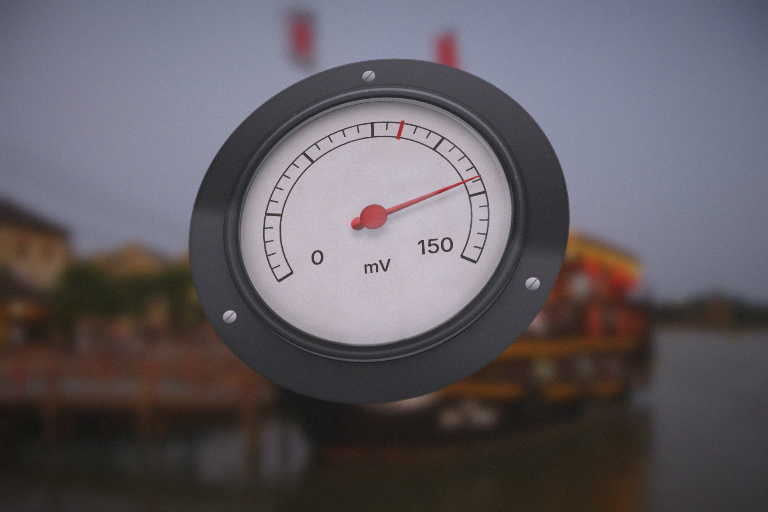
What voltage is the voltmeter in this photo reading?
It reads 120 mV
